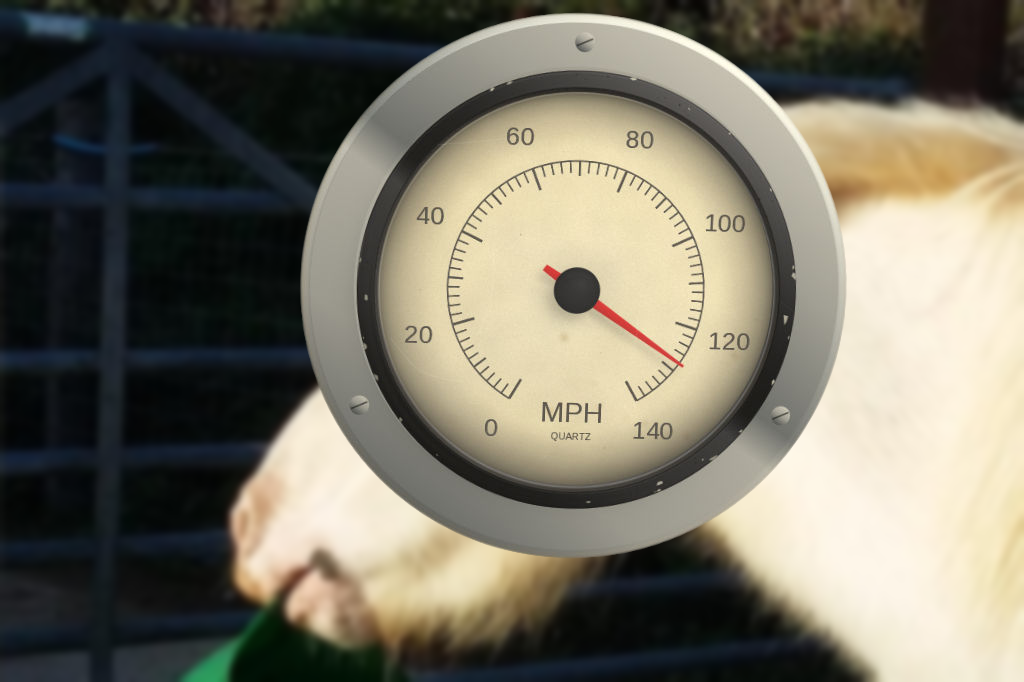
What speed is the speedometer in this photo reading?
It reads 128 mph
